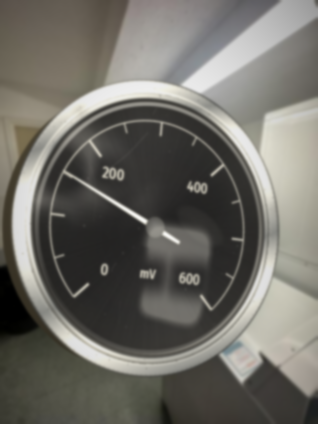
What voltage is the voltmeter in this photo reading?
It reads 150 mV
